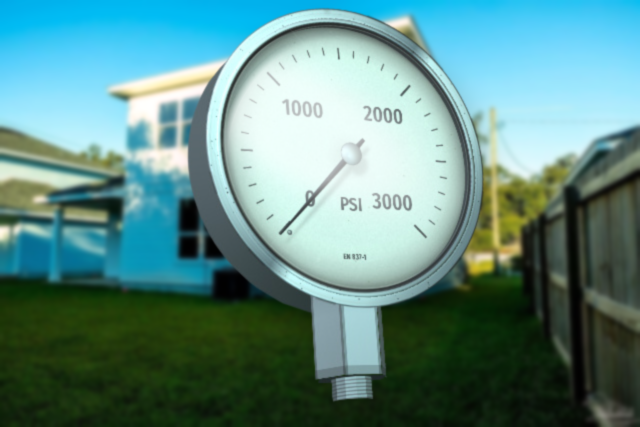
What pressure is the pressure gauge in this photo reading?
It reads 0 psi
